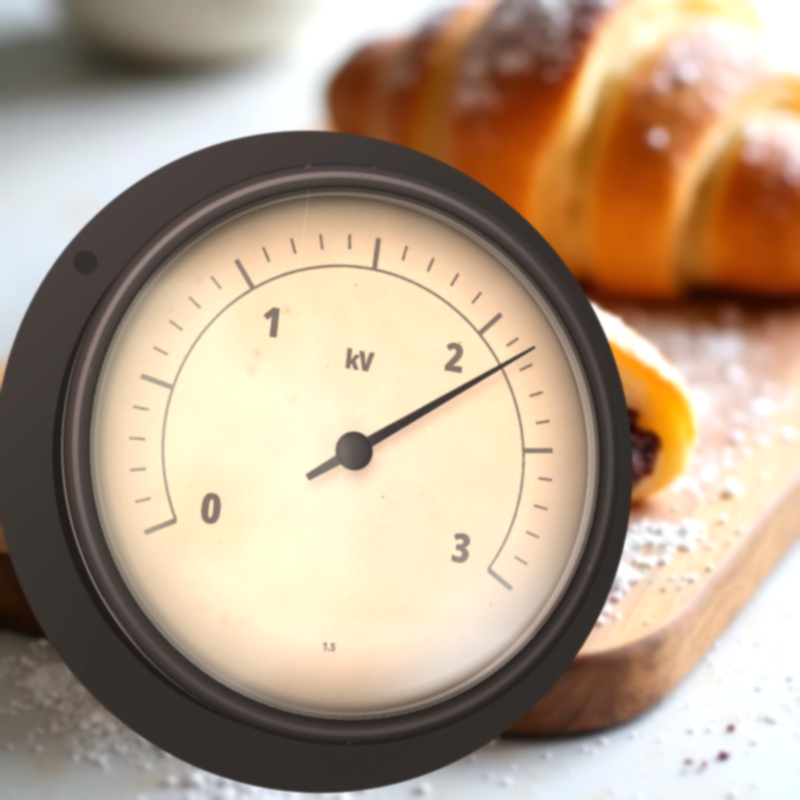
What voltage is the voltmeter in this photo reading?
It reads 2.15 kV
